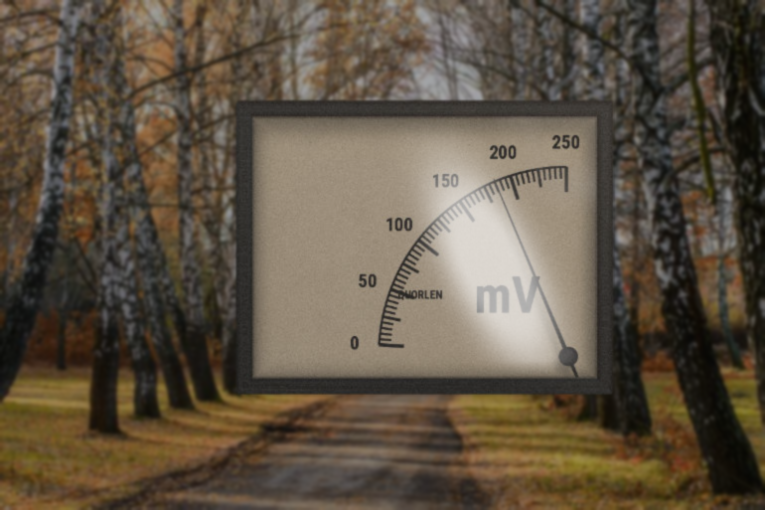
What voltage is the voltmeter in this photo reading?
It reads 185 mV
